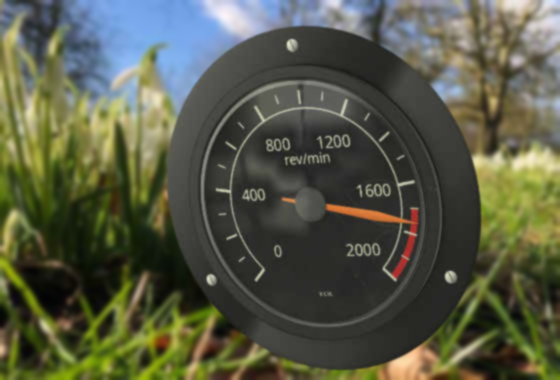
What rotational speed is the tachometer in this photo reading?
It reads 1750 rpm
